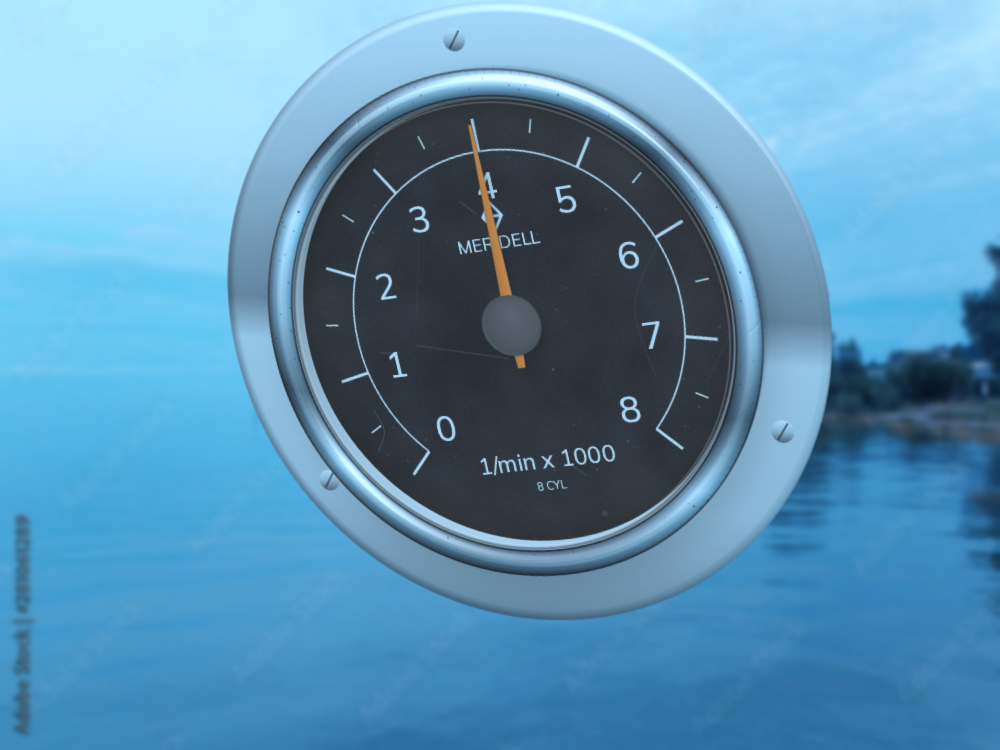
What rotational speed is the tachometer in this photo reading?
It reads 4000 rpm
